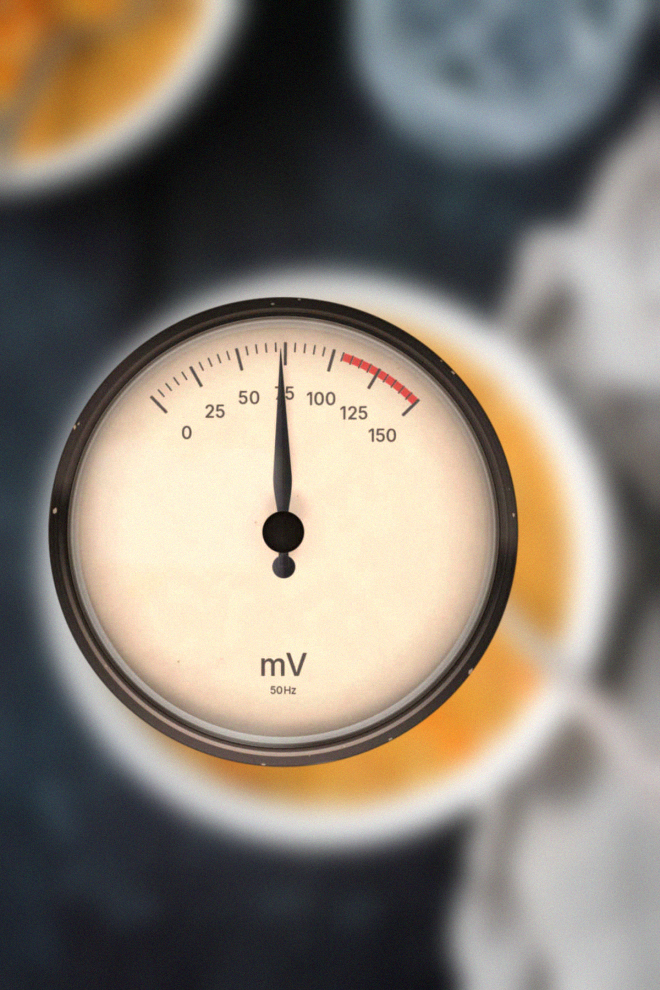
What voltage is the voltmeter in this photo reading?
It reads 72.5 mV
